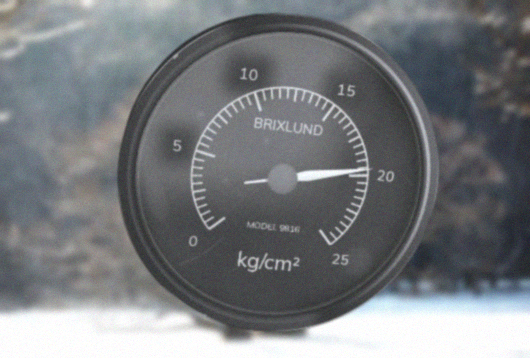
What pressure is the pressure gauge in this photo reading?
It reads 19.5 kg/cm²
